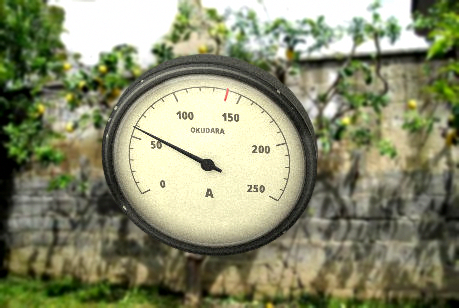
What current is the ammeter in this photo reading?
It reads 60 A
